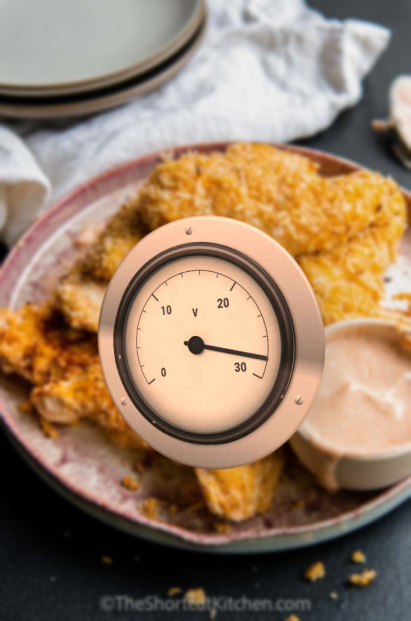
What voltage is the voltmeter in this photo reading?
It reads 28 V
